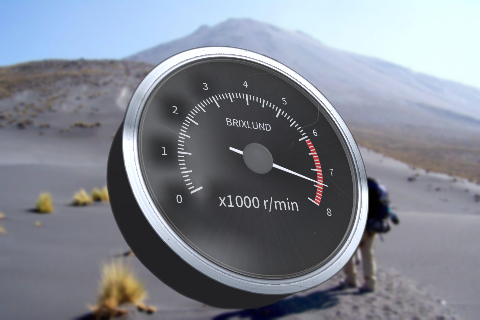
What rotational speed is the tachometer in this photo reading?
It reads 7500 rpm
